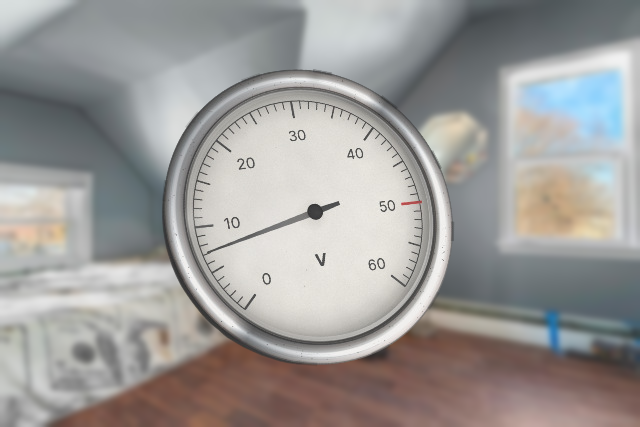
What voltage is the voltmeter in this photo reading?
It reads 7 V
